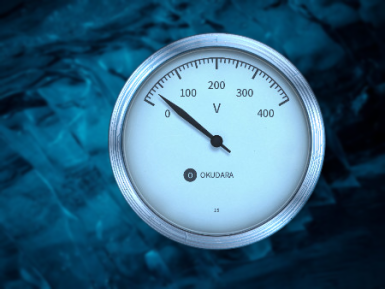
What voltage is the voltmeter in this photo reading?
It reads 30 V
